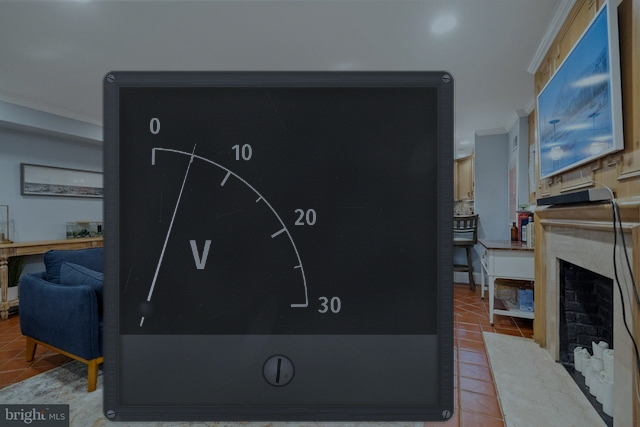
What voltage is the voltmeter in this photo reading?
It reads 5 V
